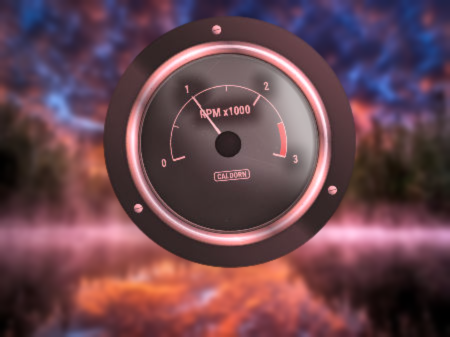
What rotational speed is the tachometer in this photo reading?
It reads 1000 rpm
